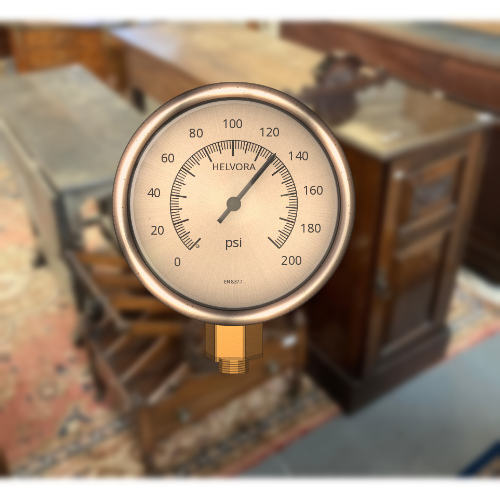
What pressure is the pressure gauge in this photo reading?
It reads 130 psi
